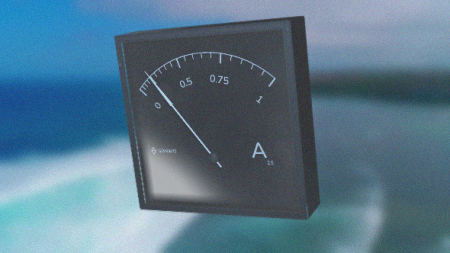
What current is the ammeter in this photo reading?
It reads 0.25 A
